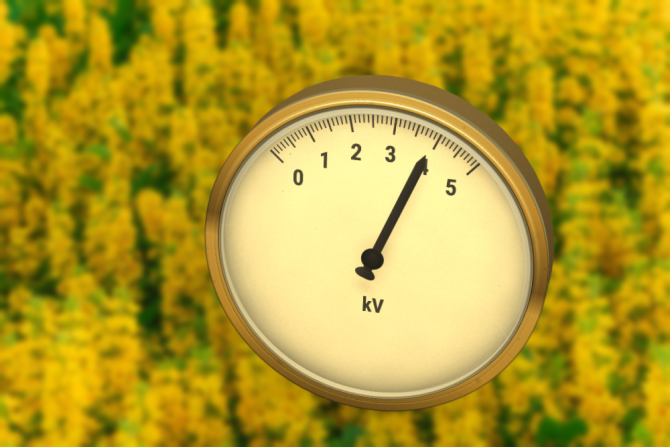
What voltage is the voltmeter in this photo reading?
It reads 3.9 kV
